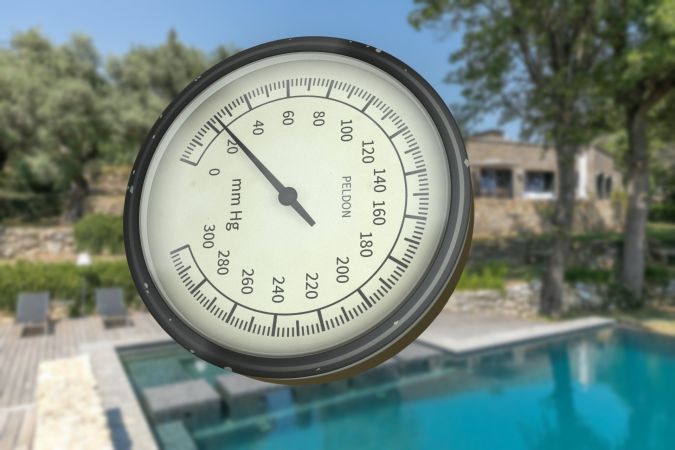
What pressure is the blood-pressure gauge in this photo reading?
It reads 24 mmHg
